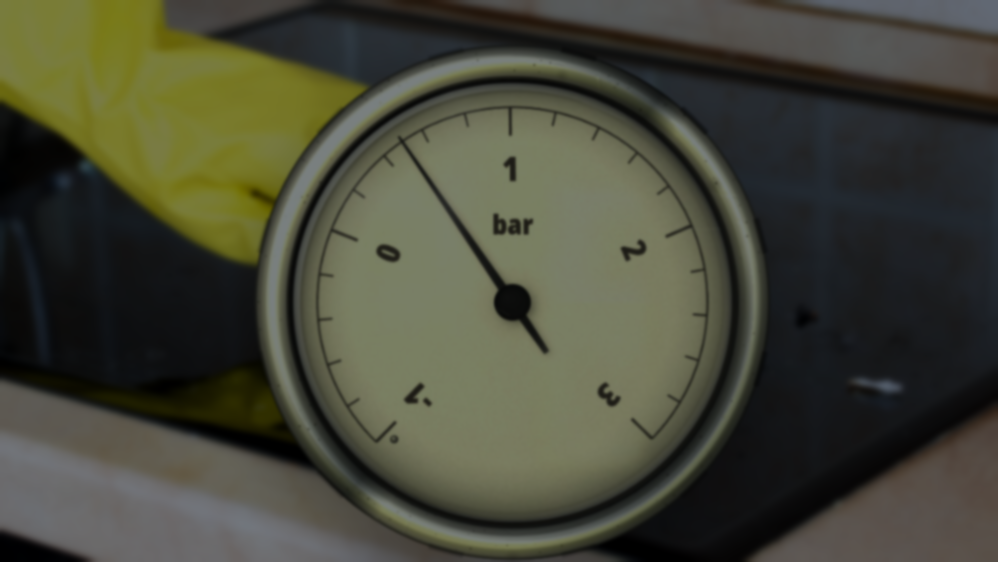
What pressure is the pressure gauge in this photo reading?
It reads 0.5 bar
